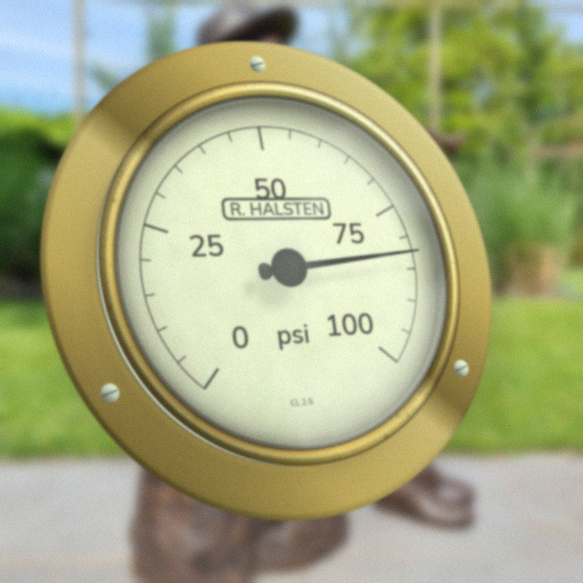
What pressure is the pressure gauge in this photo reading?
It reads 82.5 psi
